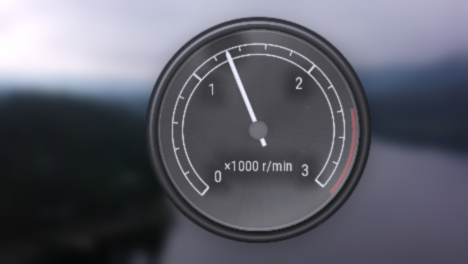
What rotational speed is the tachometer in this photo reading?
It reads 1300 rpm
